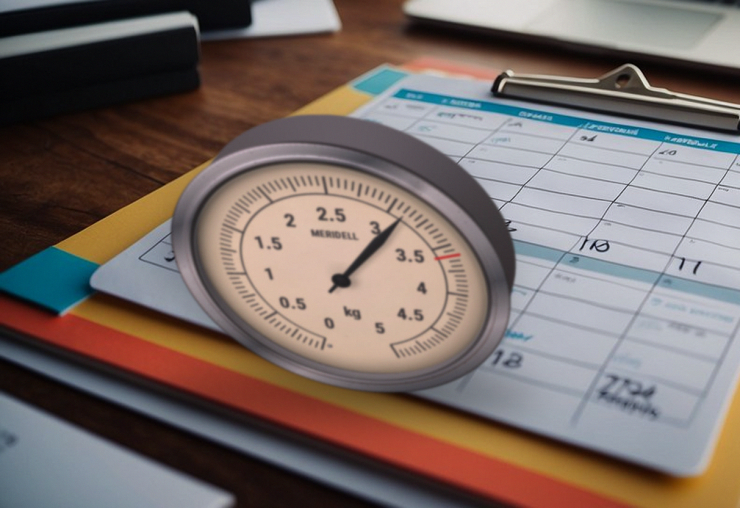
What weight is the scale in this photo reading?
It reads 3.1 kg
